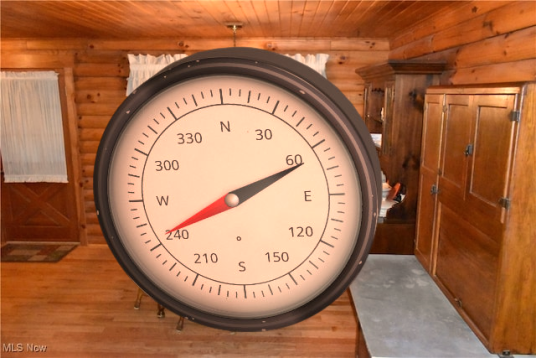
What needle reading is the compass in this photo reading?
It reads 245 °
